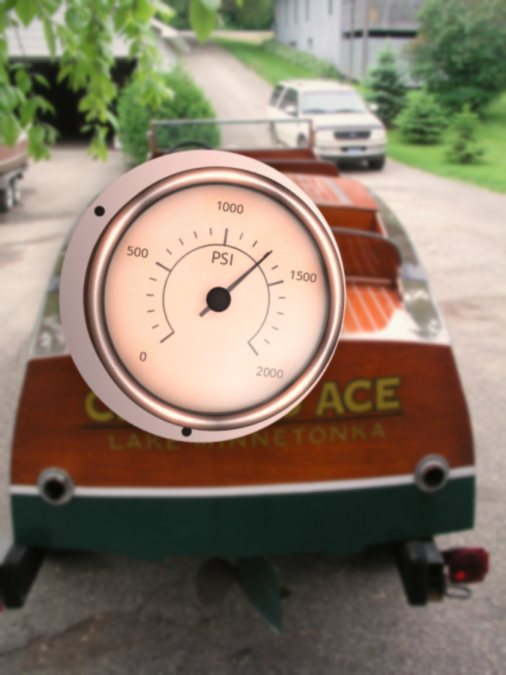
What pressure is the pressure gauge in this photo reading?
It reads 1300 psi
